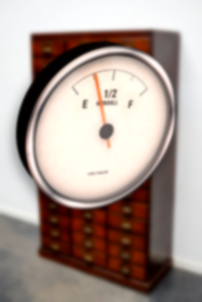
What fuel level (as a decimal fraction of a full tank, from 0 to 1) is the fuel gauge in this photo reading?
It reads 0.25
